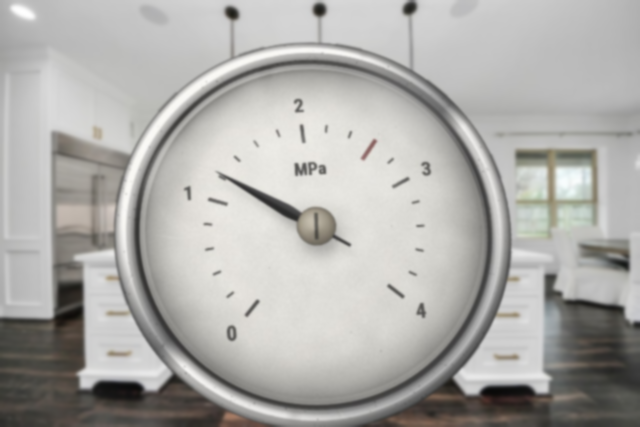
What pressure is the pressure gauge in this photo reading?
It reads 1.2 MPa
